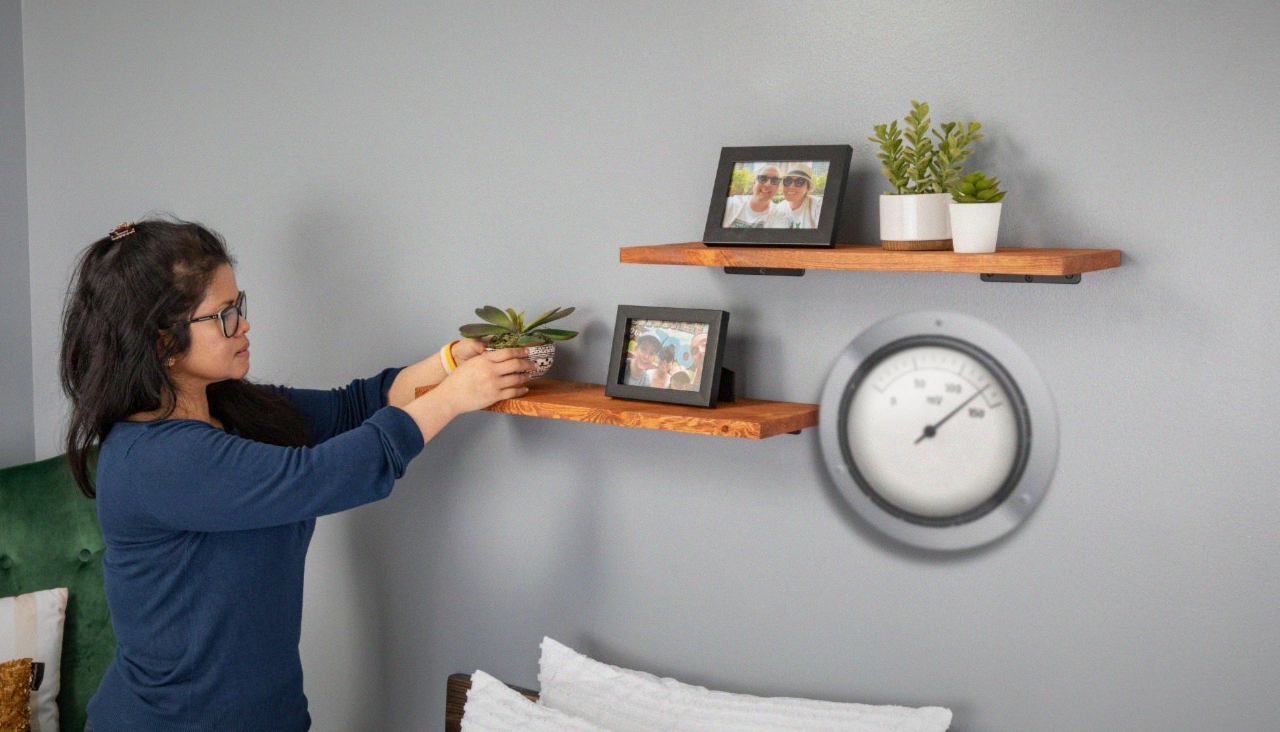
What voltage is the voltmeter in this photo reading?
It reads 130 mV
